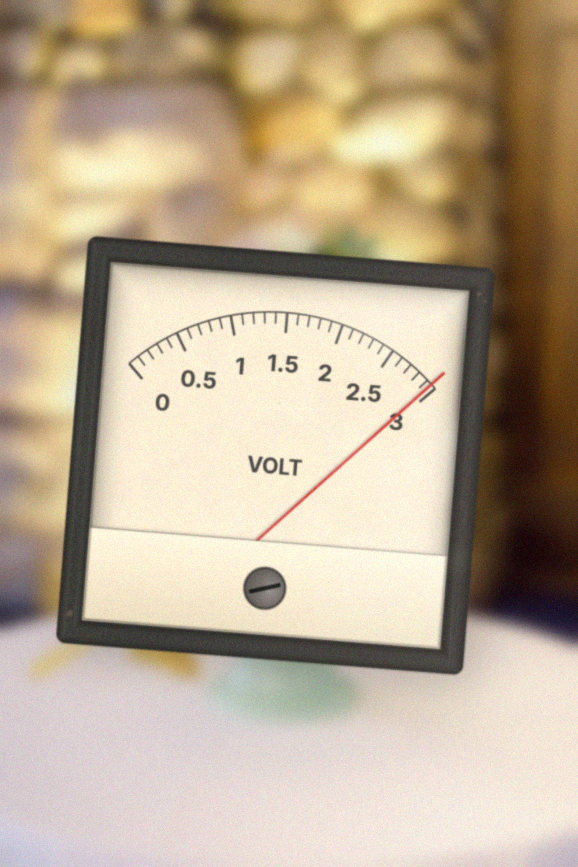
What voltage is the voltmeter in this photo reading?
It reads 2.95 V
